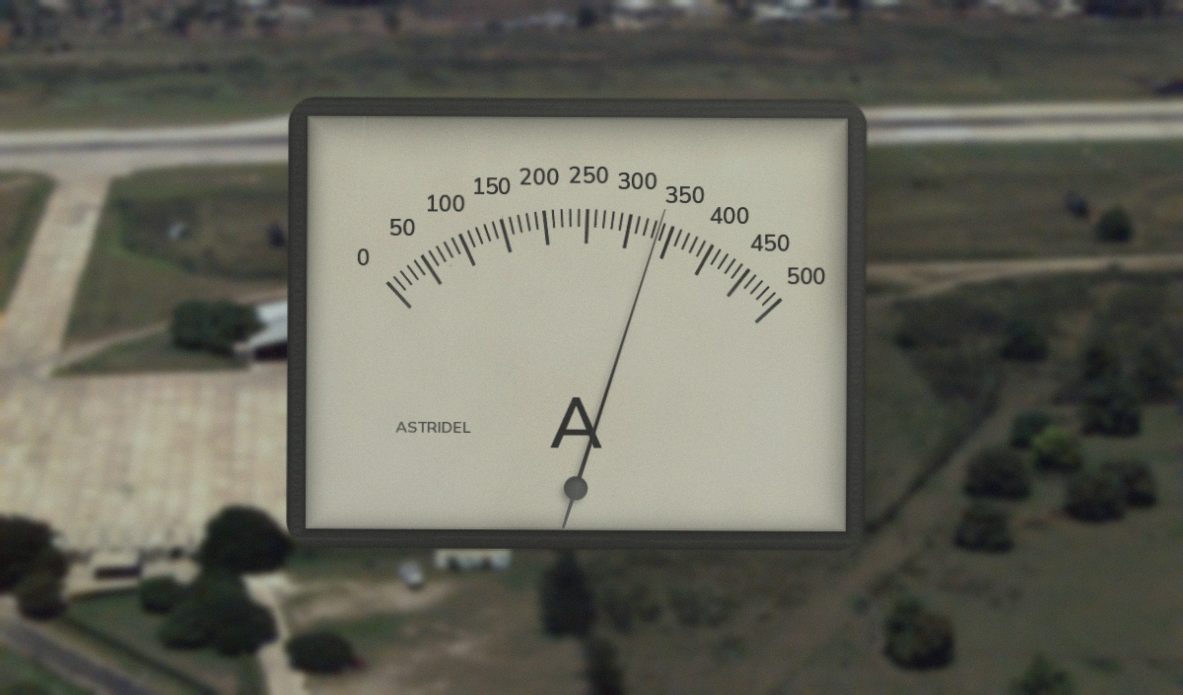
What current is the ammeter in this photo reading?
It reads 335 A
